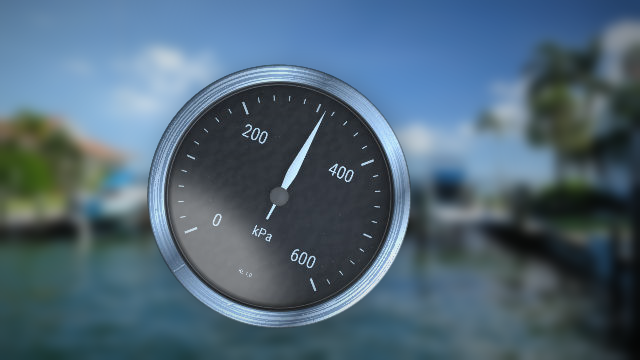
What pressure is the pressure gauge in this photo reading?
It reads 310 kPa
